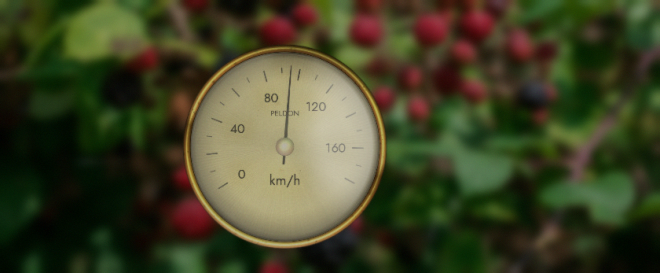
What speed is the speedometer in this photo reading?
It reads 95 km/h
